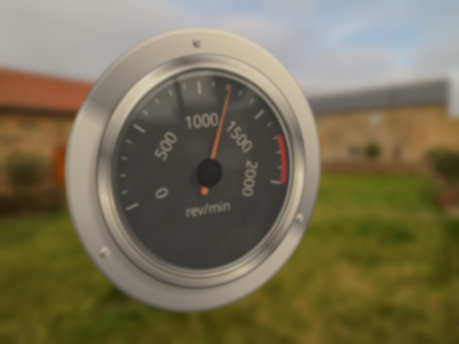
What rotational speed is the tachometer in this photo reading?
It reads 1200 rpm
